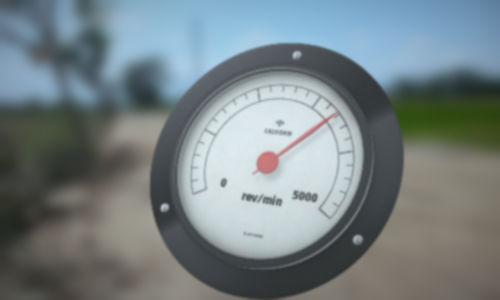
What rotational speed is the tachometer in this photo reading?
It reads 3400 rpm
